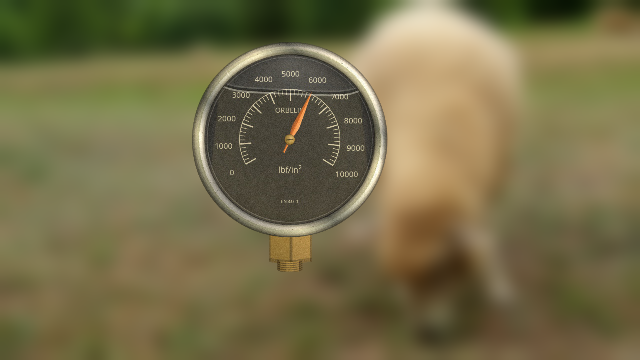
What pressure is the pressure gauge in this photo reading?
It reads 6000 psi
